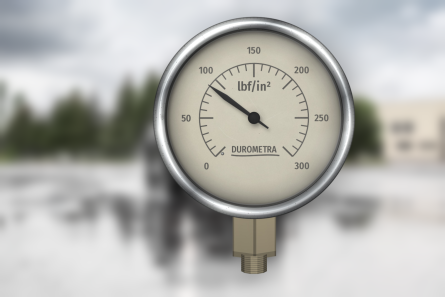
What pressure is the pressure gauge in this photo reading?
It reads 90 psi
